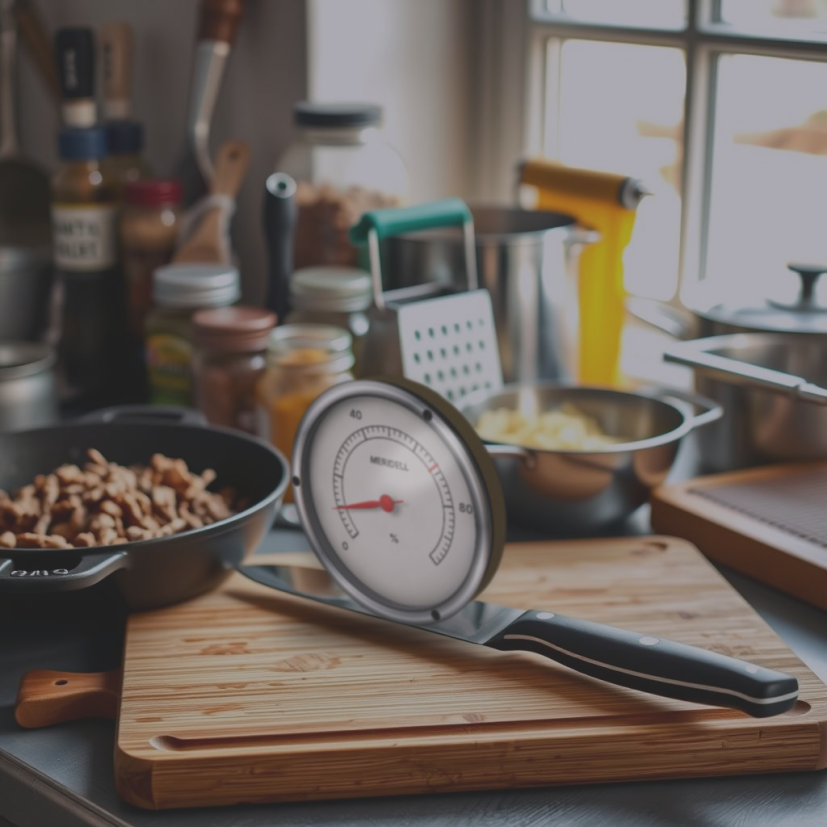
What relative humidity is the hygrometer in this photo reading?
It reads 10 %
